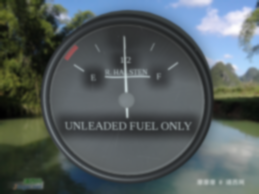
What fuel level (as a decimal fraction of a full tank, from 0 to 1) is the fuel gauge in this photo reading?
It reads 0.5
